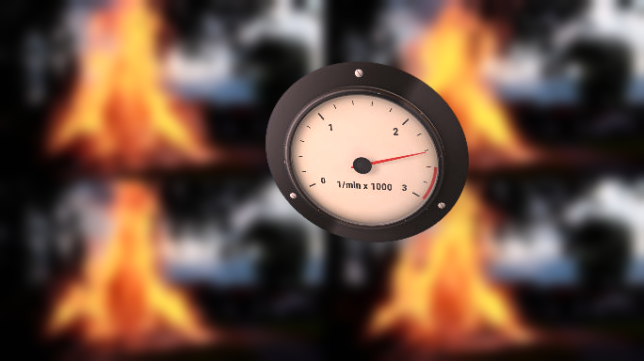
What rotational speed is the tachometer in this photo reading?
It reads 2400 rpm
